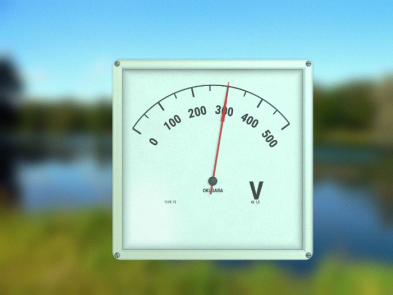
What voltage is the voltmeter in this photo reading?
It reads 300 V
